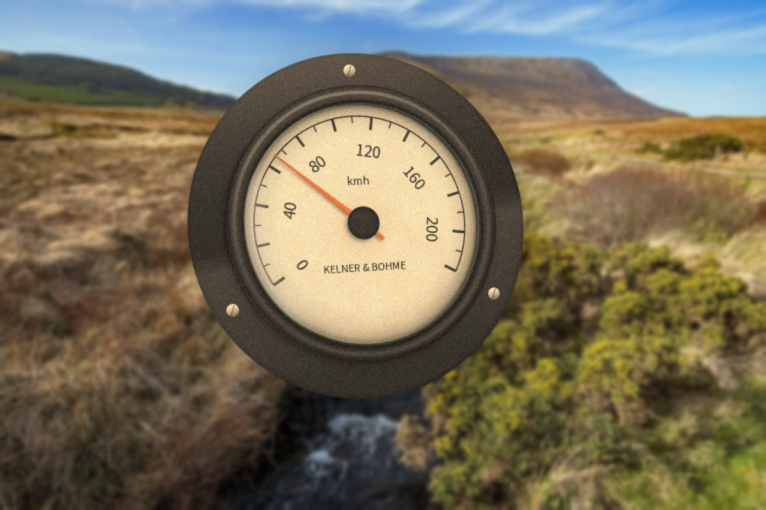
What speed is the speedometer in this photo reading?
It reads 65 km/h
